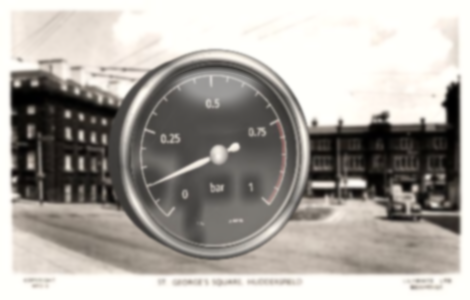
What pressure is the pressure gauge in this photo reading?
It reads 0.1 bar
